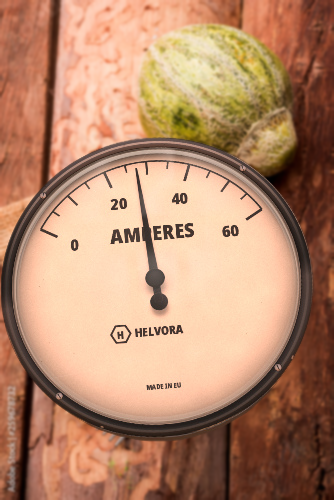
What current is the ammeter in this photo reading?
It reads 27.5 A
